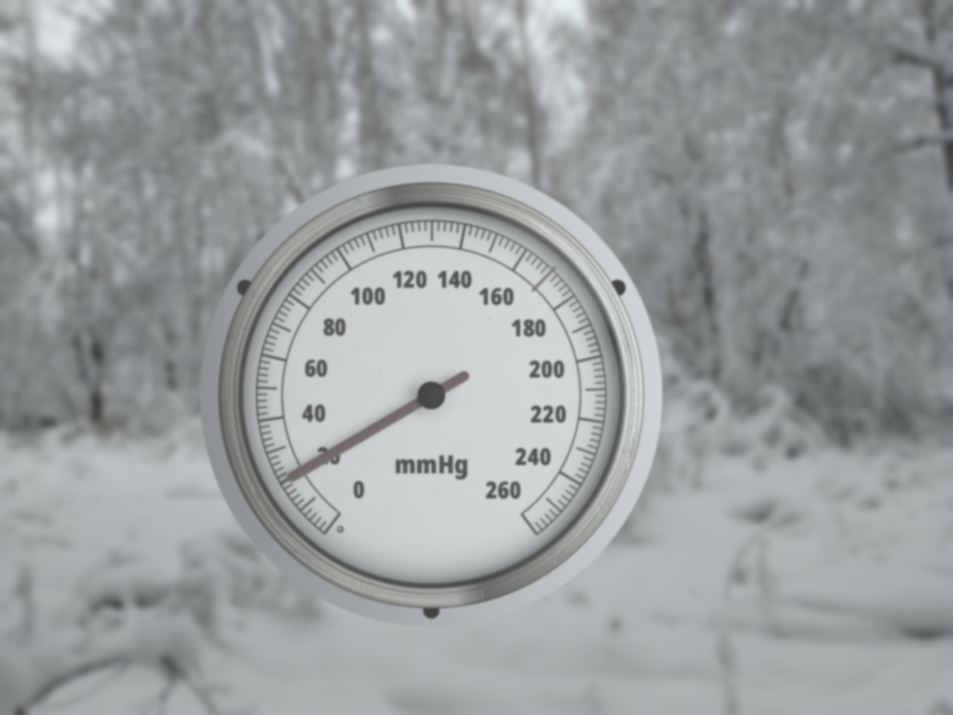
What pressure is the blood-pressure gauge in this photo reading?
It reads 20 mmHg
